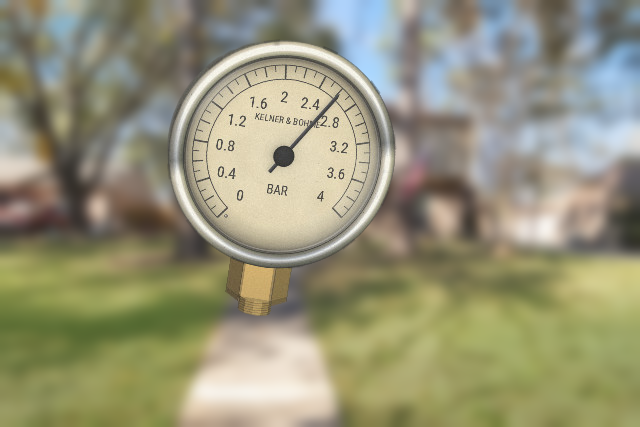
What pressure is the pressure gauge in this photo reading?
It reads 2.6 bar
